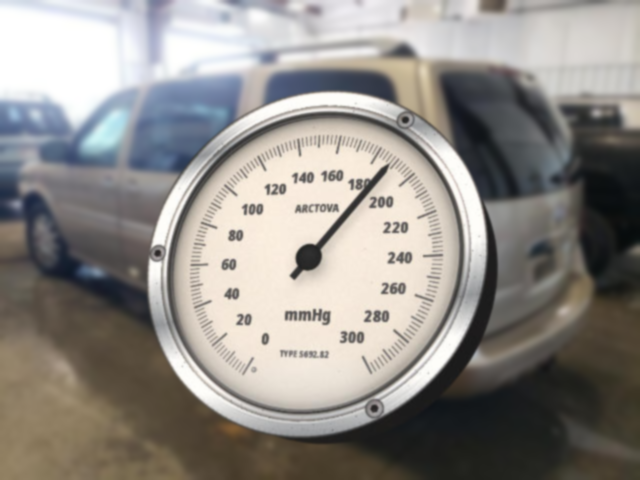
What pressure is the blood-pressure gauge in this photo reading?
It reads 190 mmHg
